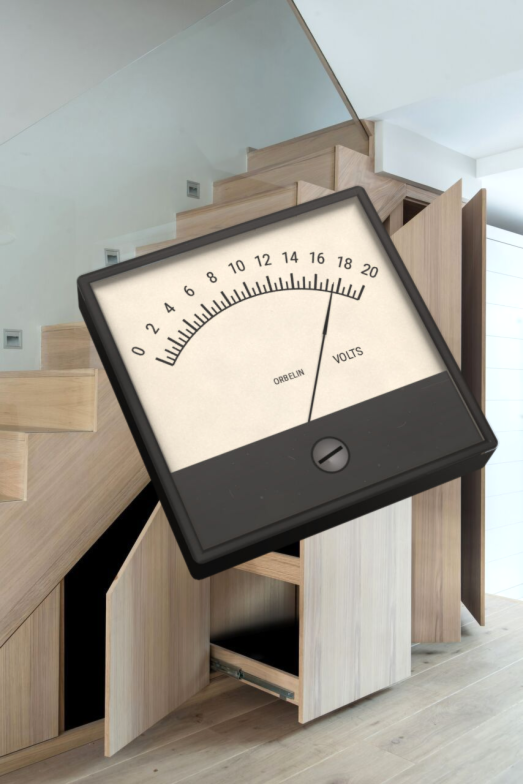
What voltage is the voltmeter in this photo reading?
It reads 17.5 V
